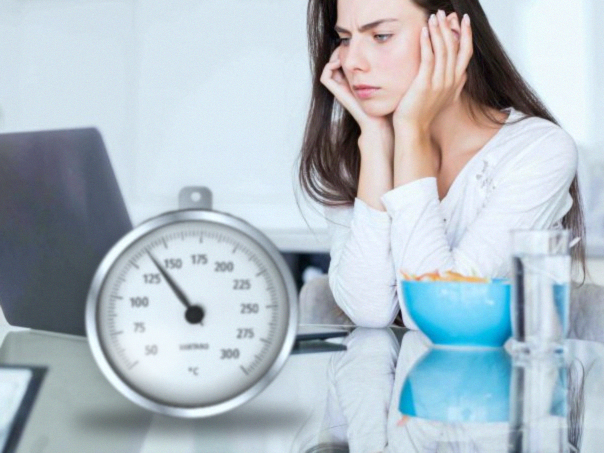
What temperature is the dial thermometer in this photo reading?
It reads 137.5 °C
